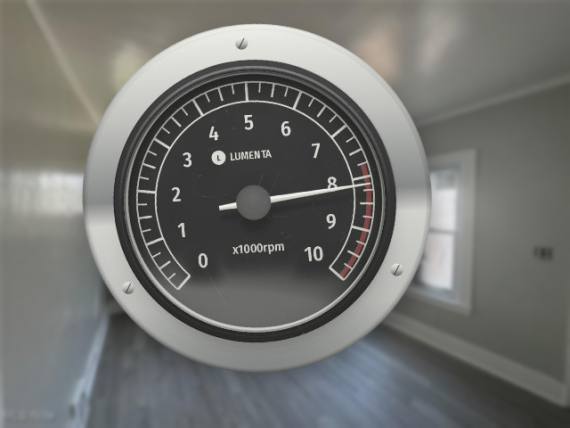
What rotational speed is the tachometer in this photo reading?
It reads 8125 rpm
